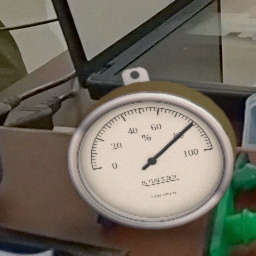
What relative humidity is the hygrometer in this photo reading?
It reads 80 %
